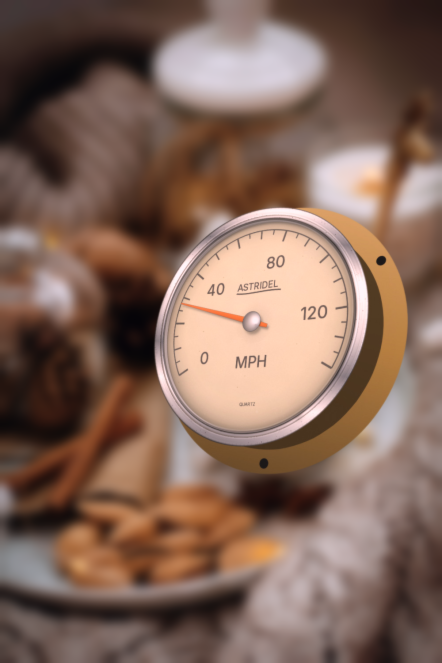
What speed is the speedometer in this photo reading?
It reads 27.5 mph
